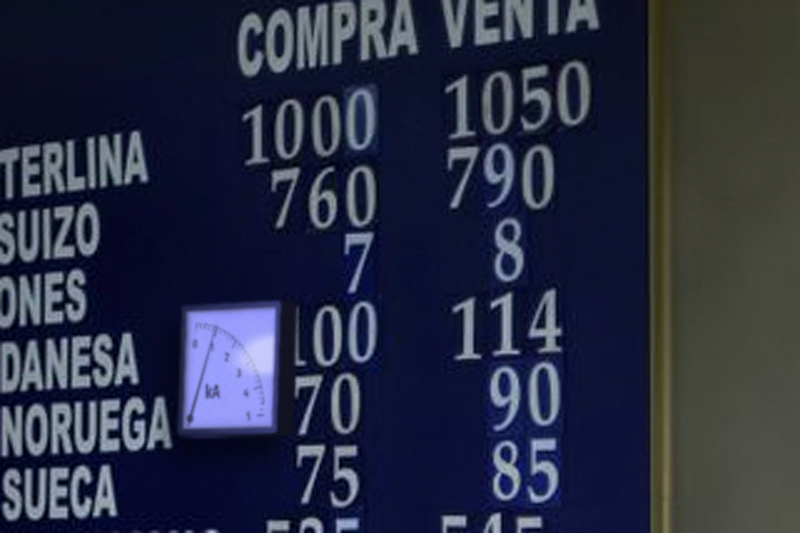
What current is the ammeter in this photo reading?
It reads 1 kA
